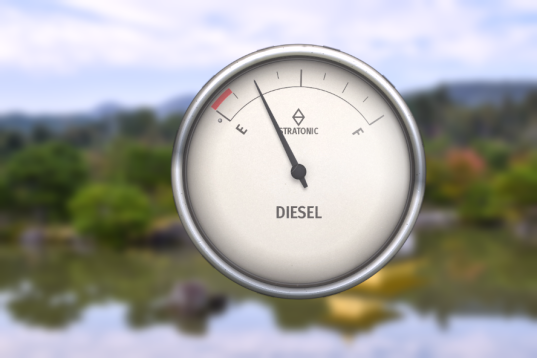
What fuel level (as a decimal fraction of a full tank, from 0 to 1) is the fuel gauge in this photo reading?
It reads 0.25
